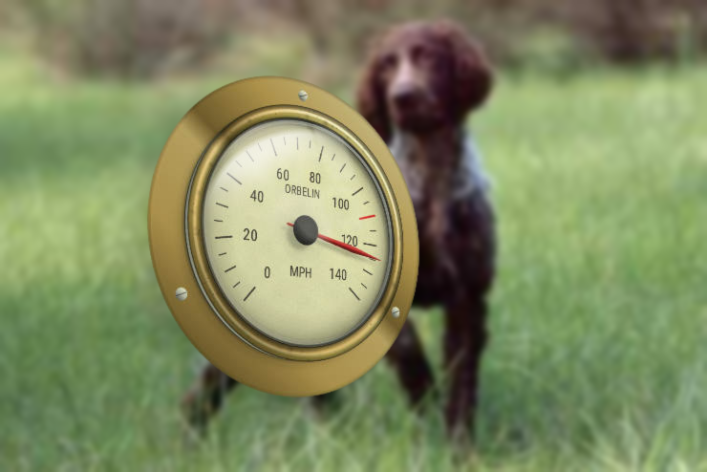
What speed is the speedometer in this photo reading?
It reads 125 mph
